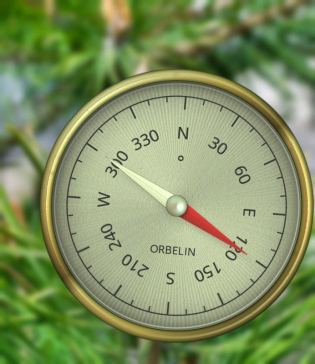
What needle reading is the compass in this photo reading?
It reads 120 °
